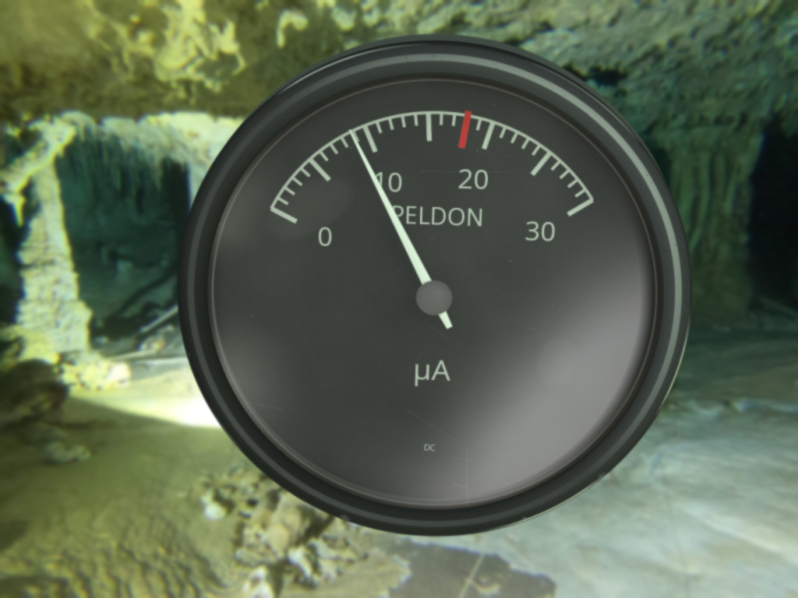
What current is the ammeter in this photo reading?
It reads 9 µA
